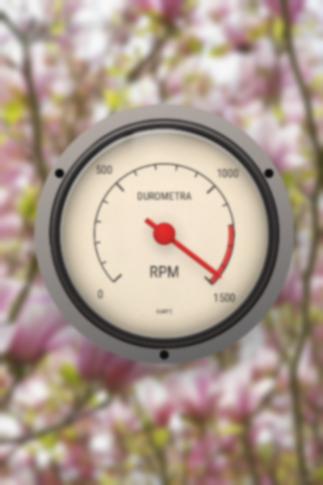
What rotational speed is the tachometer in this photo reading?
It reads 1450 rpm
